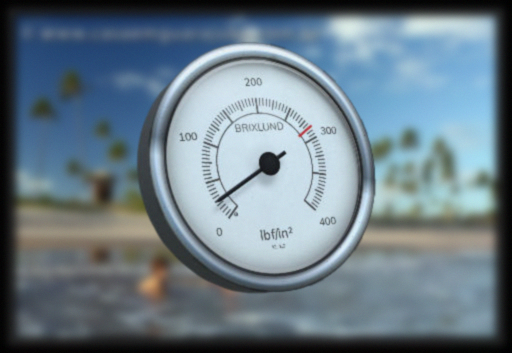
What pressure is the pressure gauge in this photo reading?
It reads 25 psi
